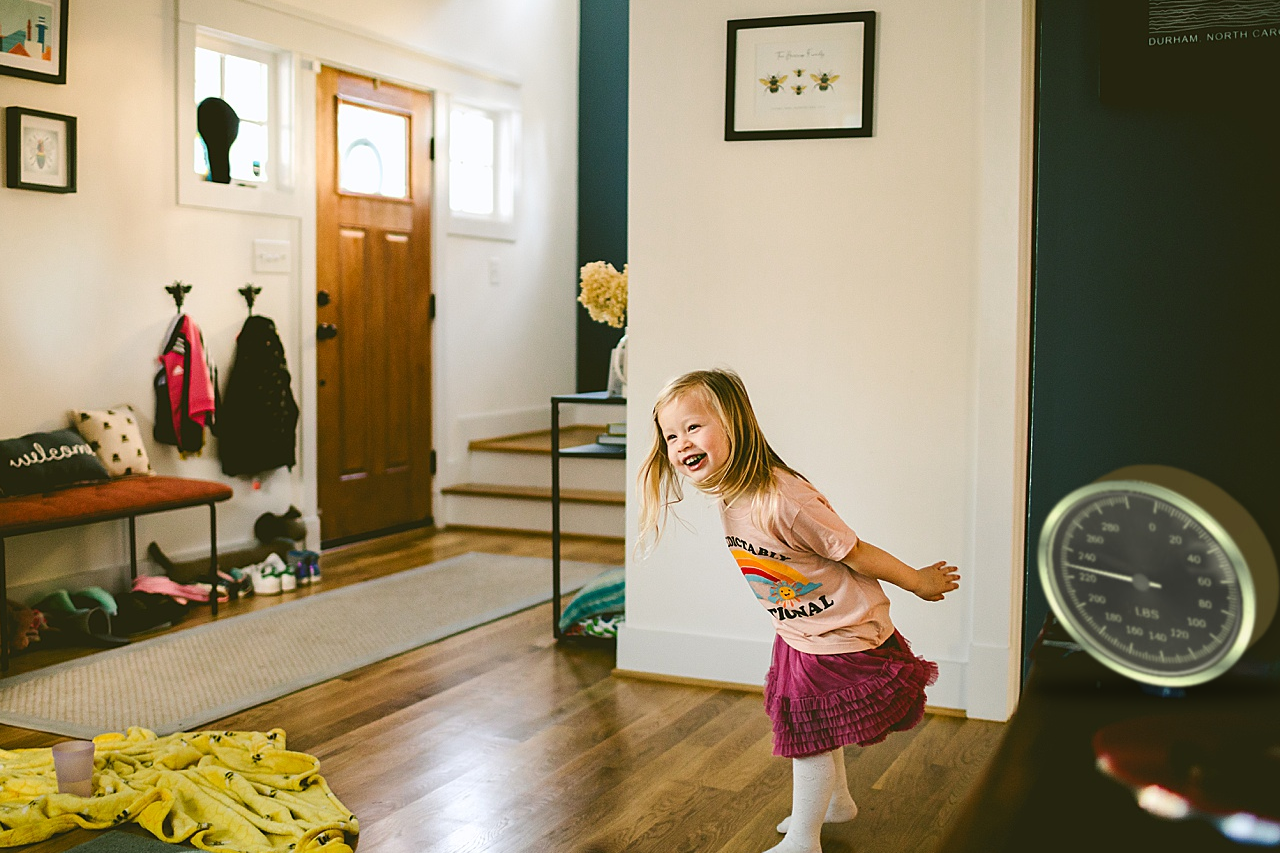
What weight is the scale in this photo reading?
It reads 230 lb
